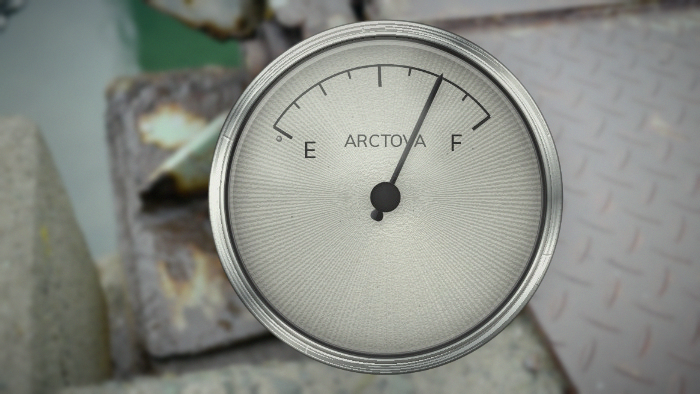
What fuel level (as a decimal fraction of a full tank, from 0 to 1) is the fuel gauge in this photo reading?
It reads 0.75
